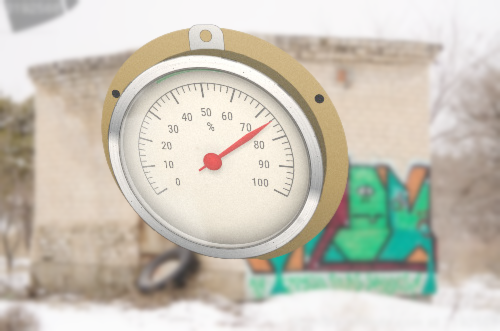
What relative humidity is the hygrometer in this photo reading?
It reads 74 %
